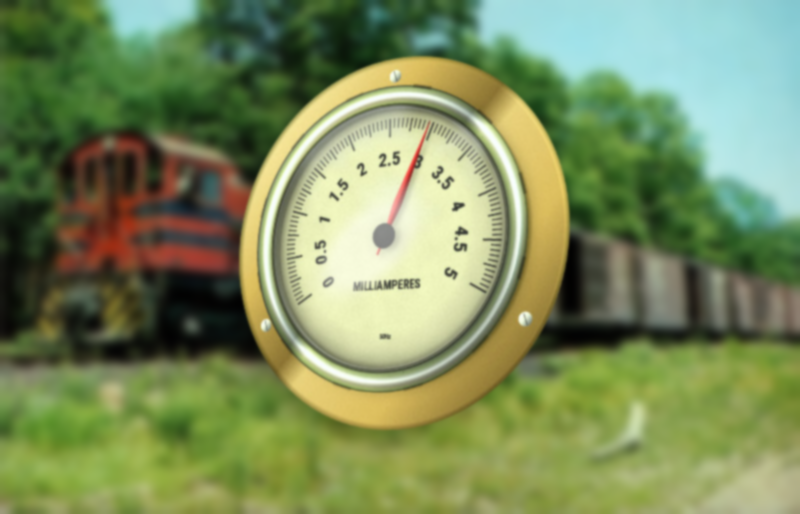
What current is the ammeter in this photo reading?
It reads 3 mA
